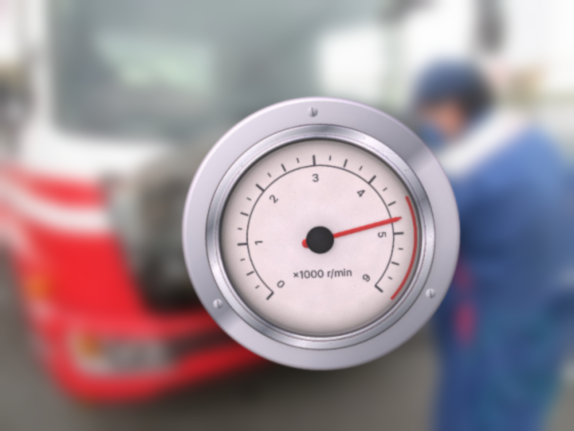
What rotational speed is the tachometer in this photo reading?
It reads 4750 rpm
